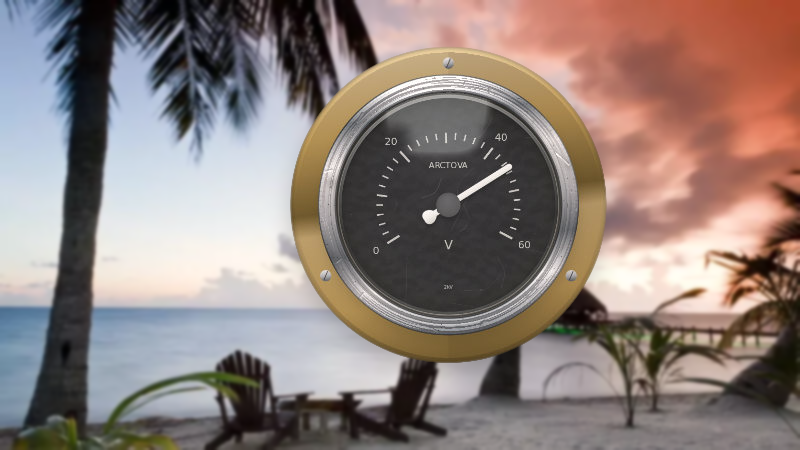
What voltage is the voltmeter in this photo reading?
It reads 45 V
